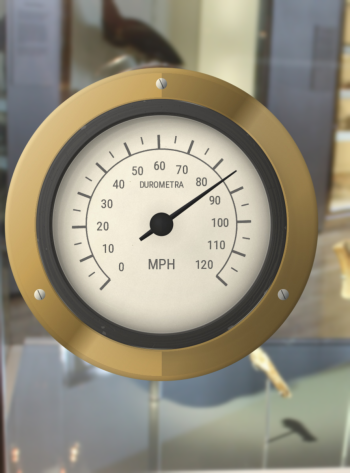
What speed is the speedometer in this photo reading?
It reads 85 mph
